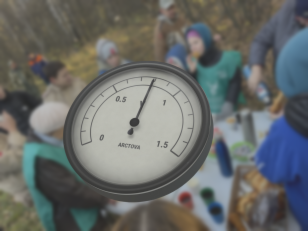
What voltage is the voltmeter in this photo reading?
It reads 0.8 V
